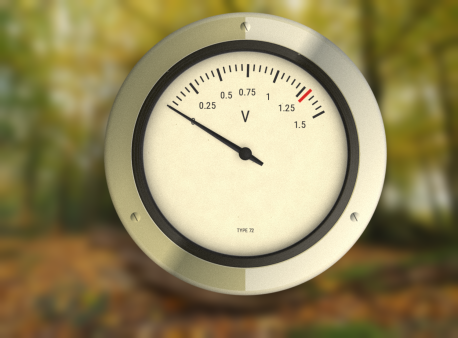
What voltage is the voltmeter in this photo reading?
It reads 0 V
